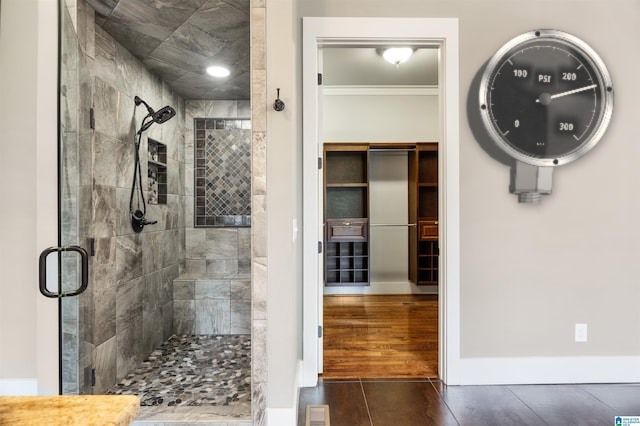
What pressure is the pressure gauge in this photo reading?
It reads 230 psi
